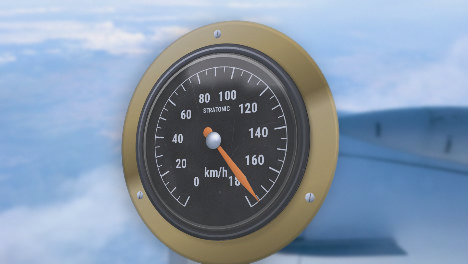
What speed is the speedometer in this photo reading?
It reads 175 km/h
